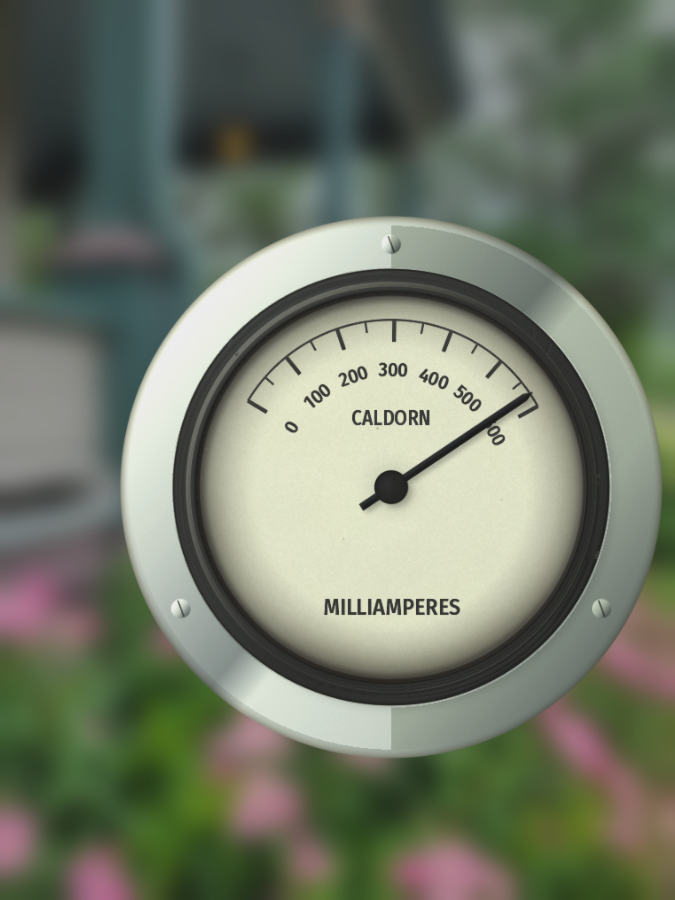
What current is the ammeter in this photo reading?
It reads 575 mA
